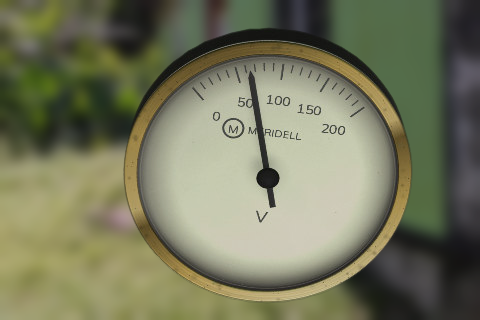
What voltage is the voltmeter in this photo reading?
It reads 65 V
